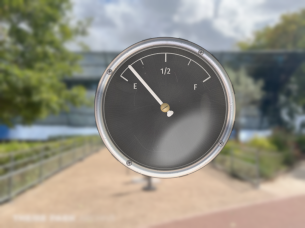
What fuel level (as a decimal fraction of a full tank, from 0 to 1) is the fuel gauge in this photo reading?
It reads 0.125
